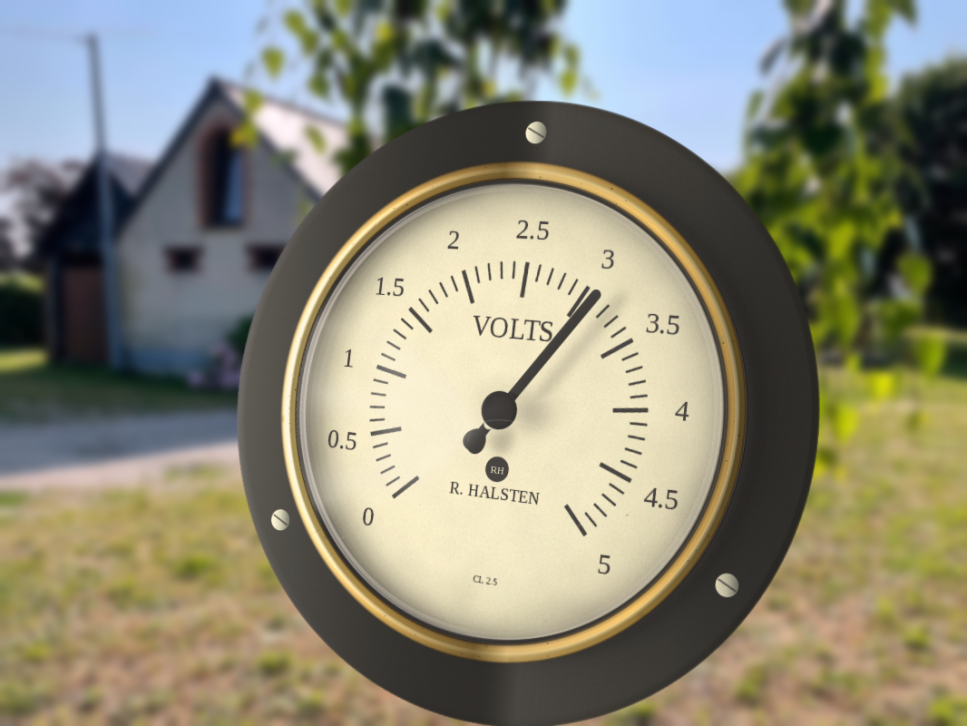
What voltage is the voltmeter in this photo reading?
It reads 3.1 V
